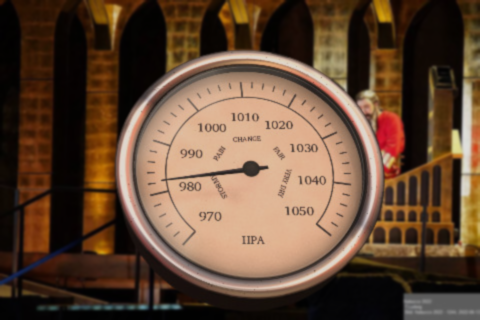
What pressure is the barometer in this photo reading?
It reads 982 hPa
